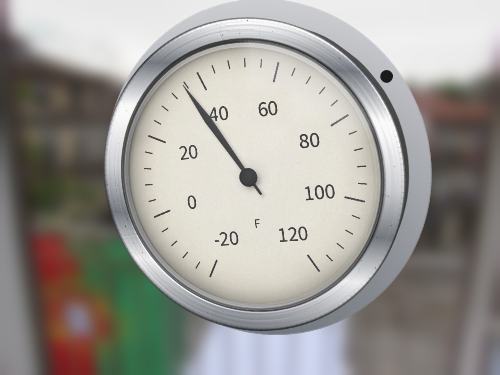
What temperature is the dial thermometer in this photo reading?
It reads 36 °F
